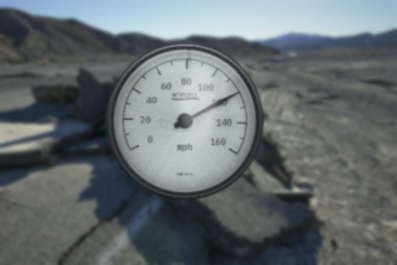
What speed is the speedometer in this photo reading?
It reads 120 mph
